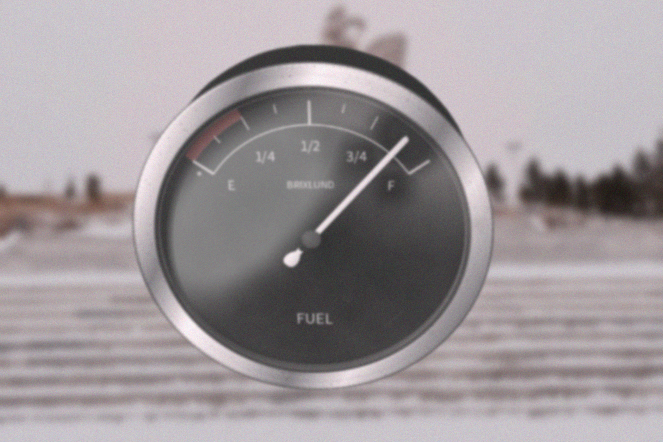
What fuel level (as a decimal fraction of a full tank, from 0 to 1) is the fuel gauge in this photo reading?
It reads 0.875
